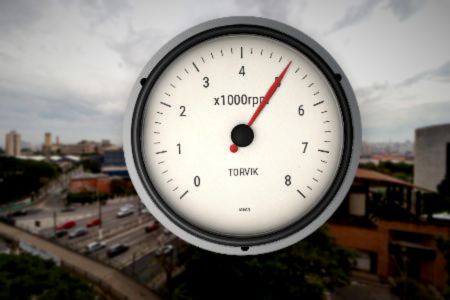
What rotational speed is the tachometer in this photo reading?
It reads 5000 rpm
